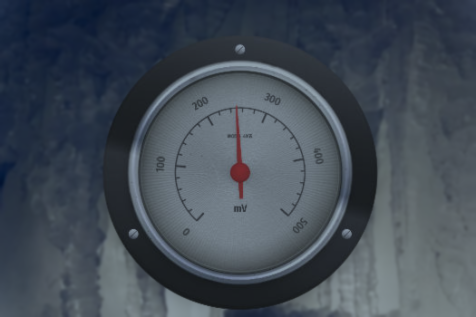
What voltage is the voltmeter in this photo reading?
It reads 250 mV
